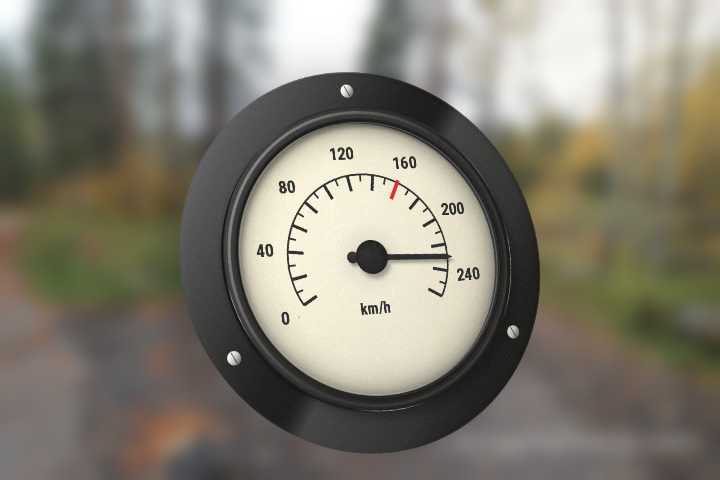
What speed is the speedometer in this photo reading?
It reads 230 km/h
